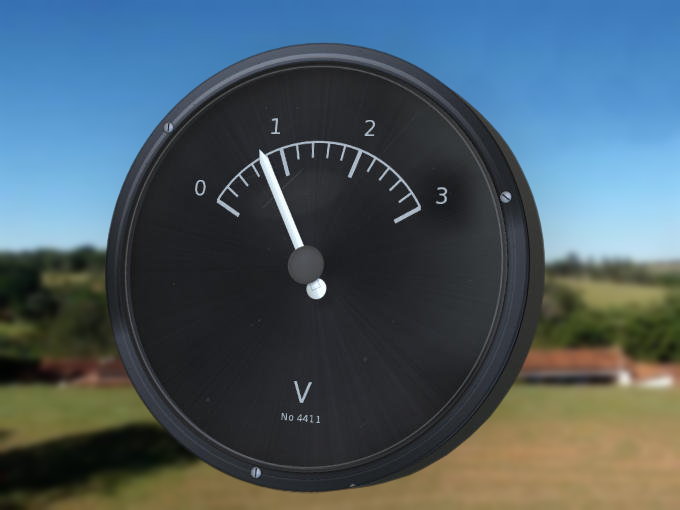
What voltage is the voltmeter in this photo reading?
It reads 0.8 V
